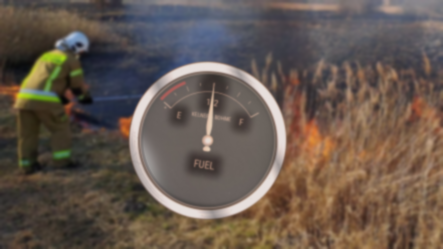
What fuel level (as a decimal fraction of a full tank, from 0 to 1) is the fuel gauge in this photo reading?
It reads 0.5
